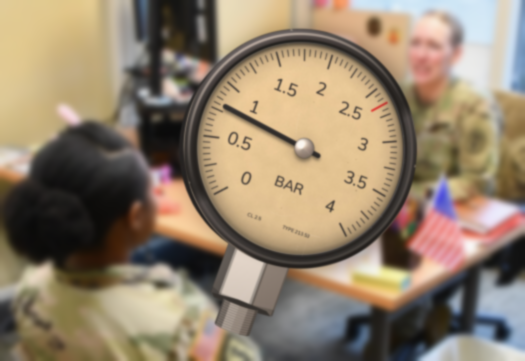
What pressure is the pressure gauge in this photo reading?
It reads 0.8 bar
